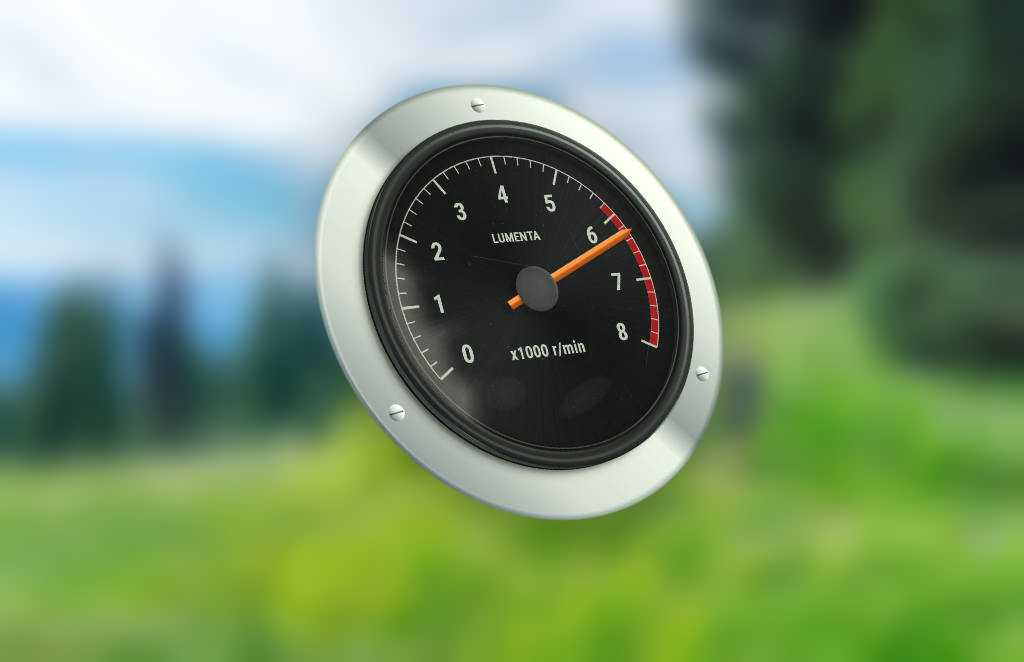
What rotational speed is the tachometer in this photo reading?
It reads 6300 rpm
